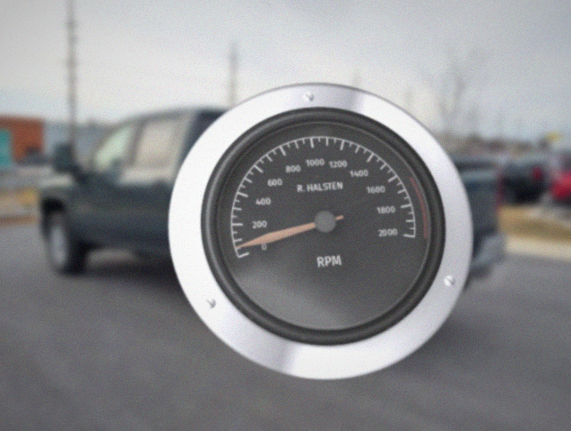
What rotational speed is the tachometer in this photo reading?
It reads 50 rpm
